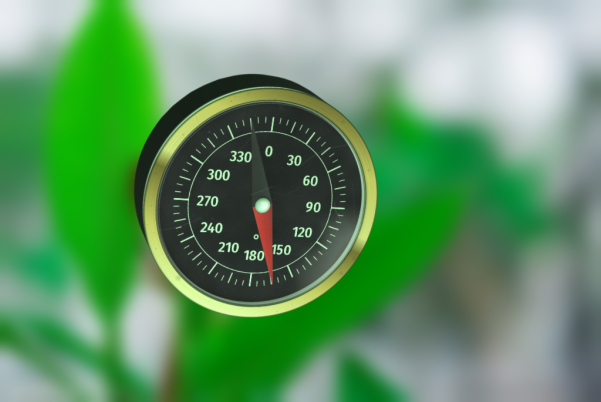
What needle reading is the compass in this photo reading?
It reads 165 °
